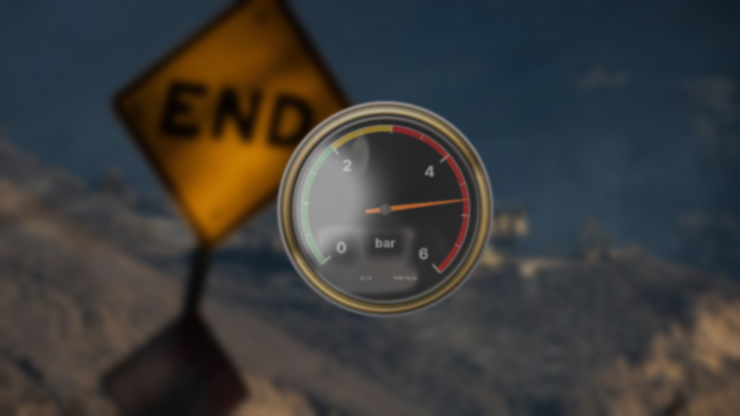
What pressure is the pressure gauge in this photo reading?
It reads 4.75 bar
